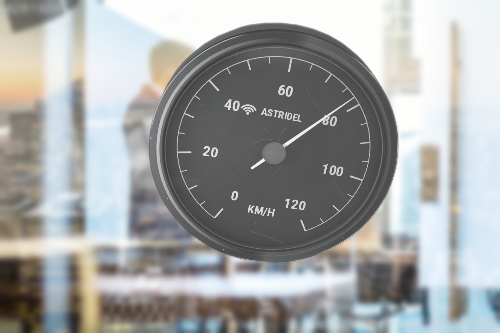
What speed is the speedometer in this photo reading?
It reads 77.5 km/h
